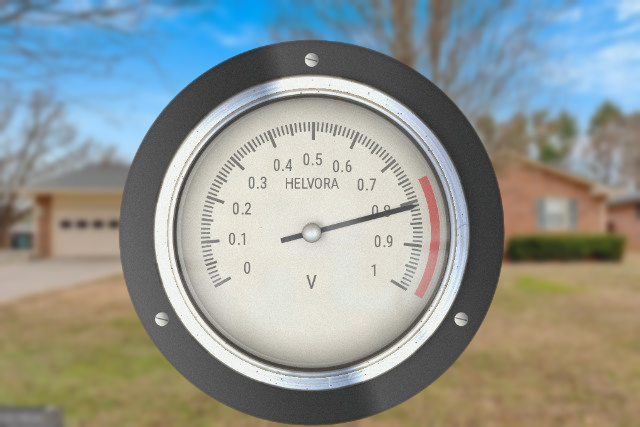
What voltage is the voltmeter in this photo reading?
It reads 0.81 V
